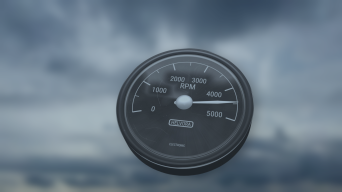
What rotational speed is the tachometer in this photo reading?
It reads 4500 rpm
